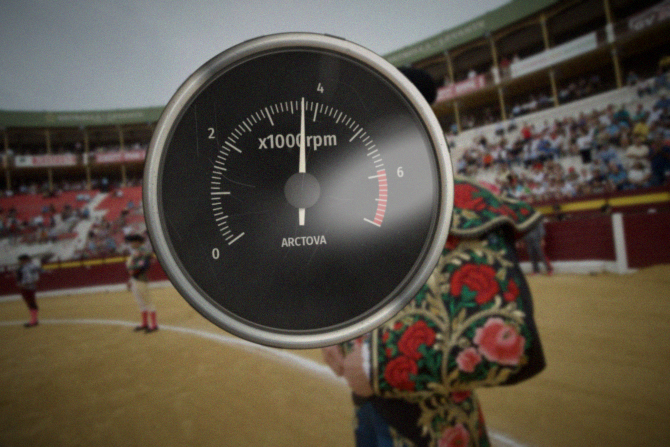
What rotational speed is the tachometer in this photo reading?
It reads 3700 rpm
